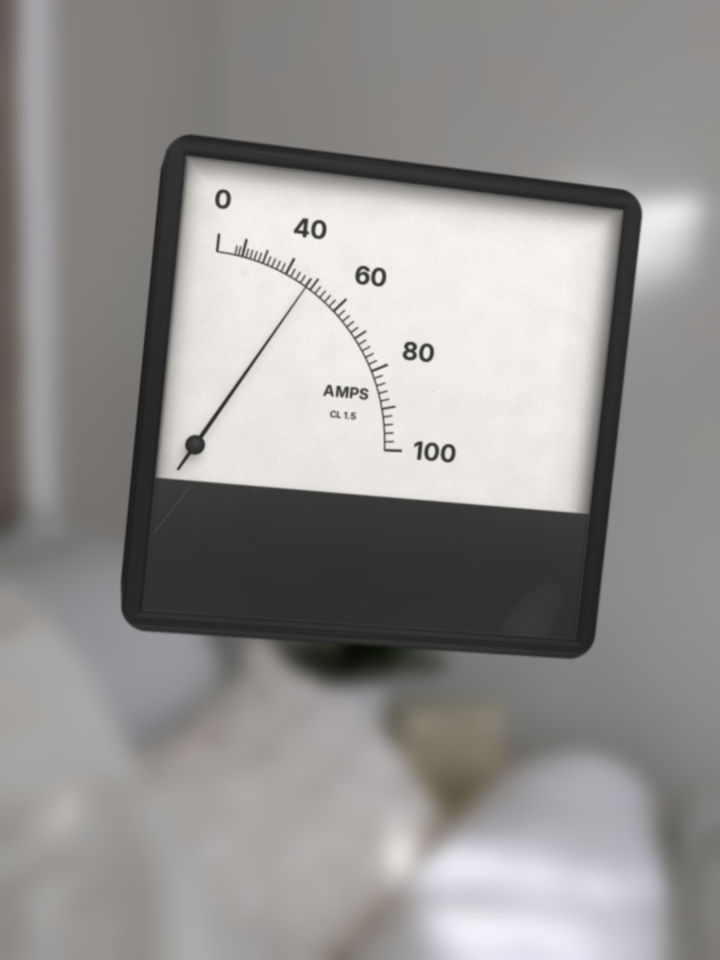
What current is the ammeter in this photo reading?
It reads 48 A
